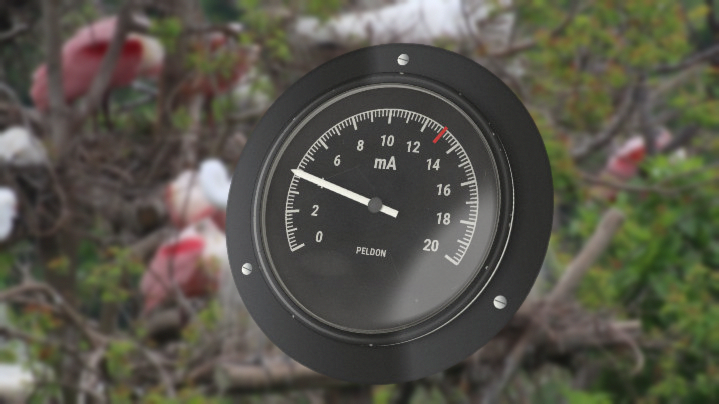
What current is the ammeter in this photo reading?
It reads 4 mA
